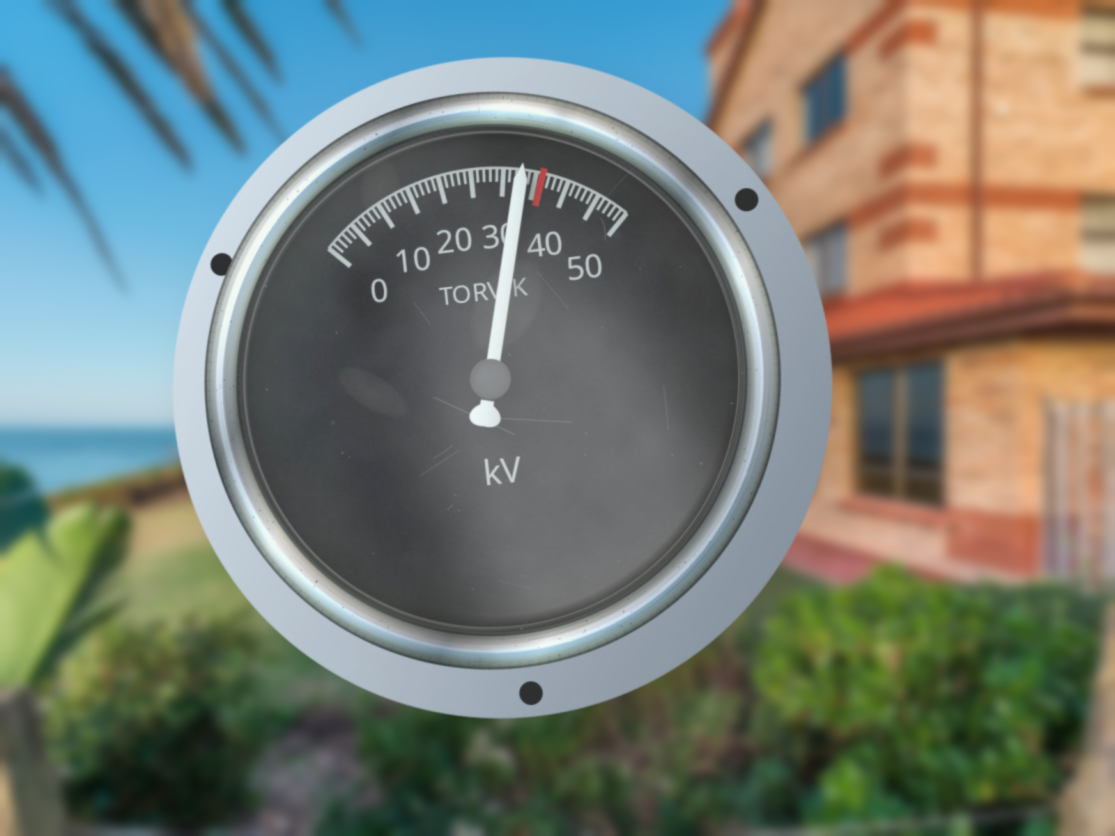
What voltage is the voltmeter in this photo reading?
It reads 33 kV
